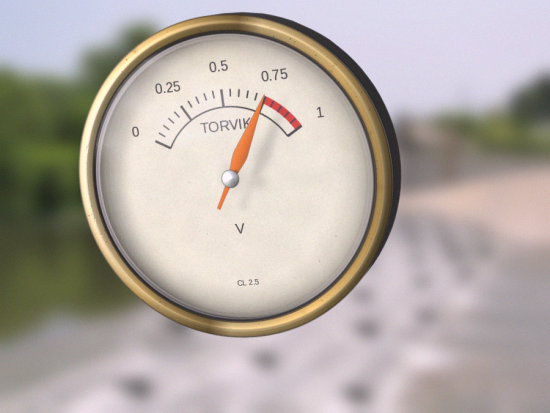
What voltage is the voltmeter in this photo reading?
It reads 0.75 V
